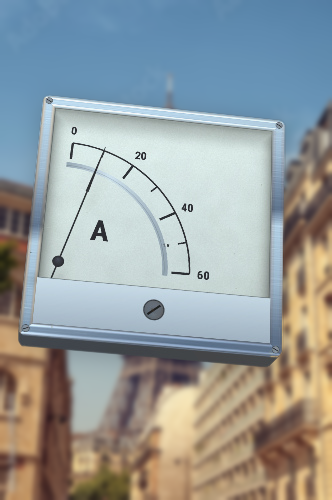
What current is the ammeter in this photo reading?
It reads 10 A
